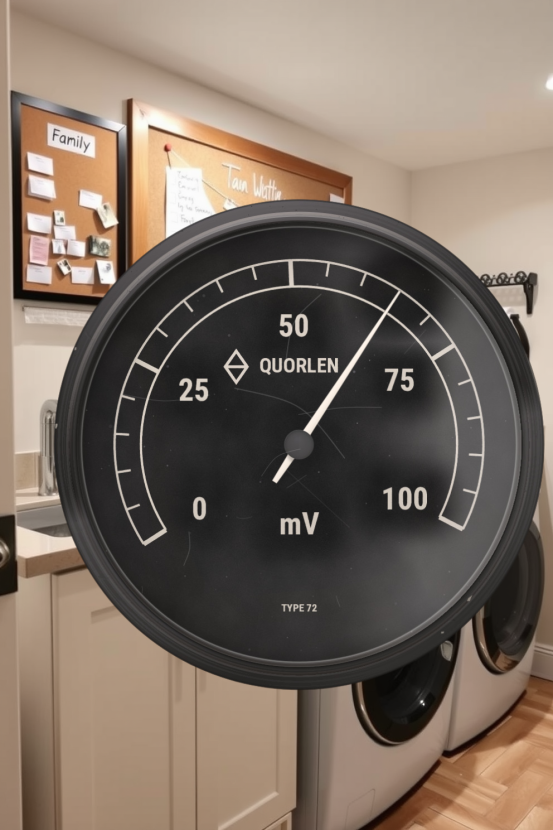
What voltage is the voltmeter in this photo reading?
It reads 65 mV
